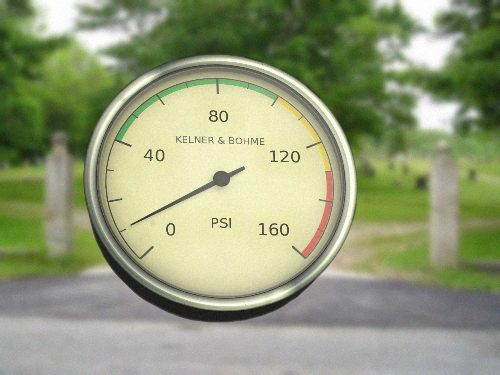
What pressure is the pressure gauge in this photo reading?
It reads 10 psi
